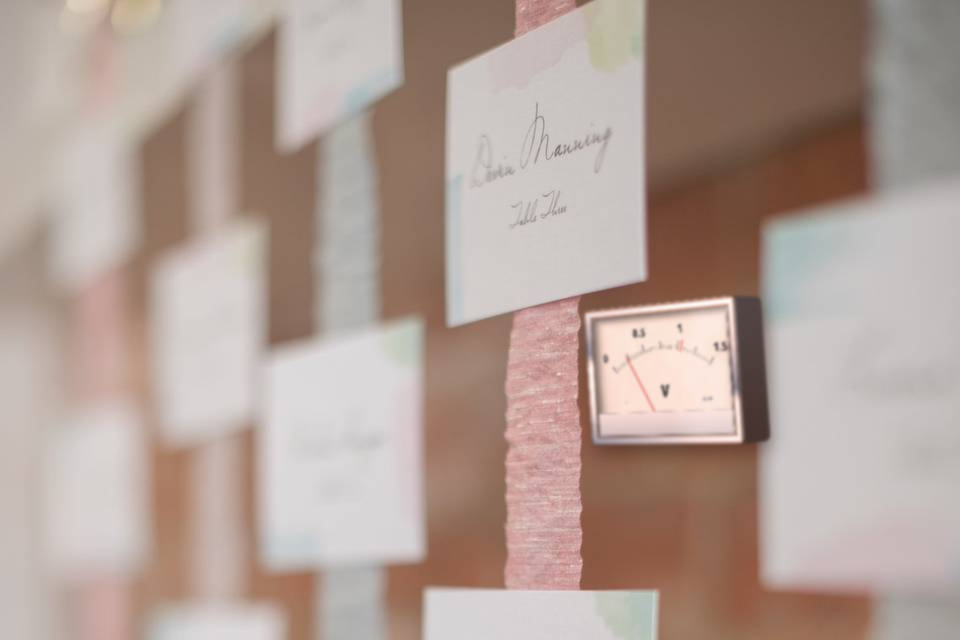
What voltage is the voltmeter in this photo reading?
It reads 0.25 V
